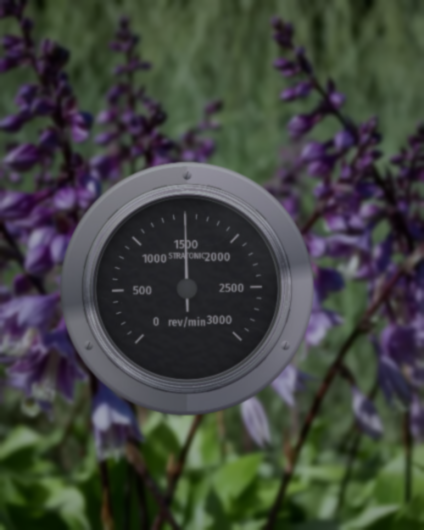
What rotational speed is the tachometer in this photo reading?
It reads 1500 rpm
